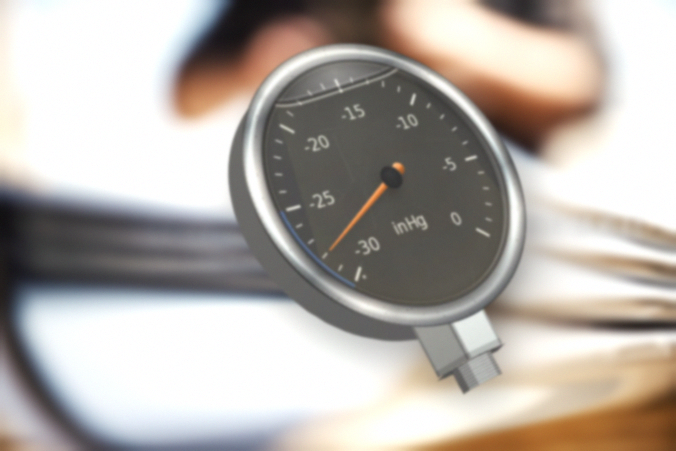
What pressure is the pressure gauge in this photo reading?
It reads -28 inHg
